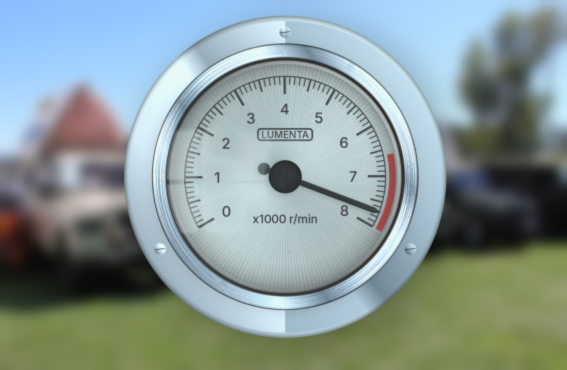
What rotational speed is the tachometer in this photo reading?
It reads 7700 rpm
